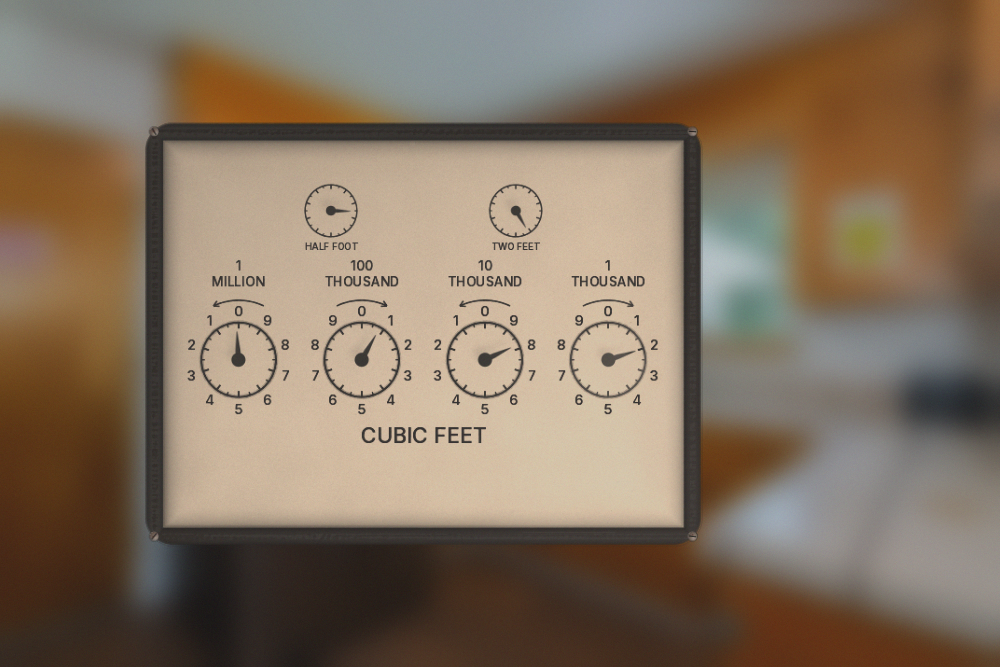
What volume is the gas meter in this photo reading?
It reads 8200 ft³
